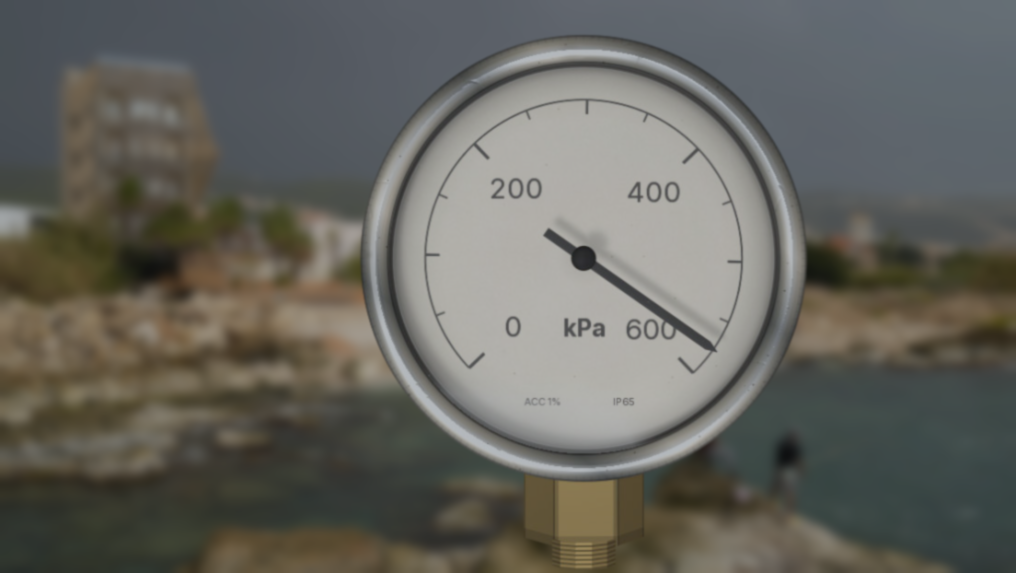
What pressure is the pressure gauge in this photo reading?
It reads 575 kPa
